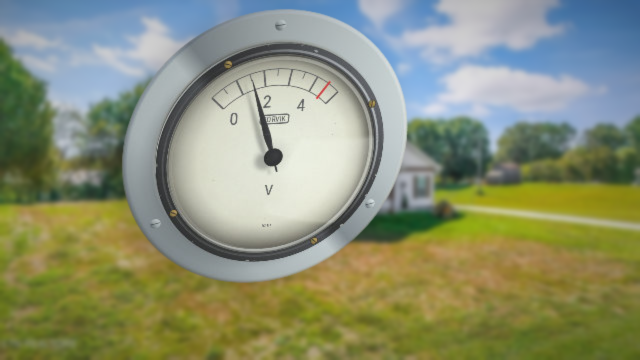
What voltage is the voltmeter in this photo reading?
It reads 1.5 V
